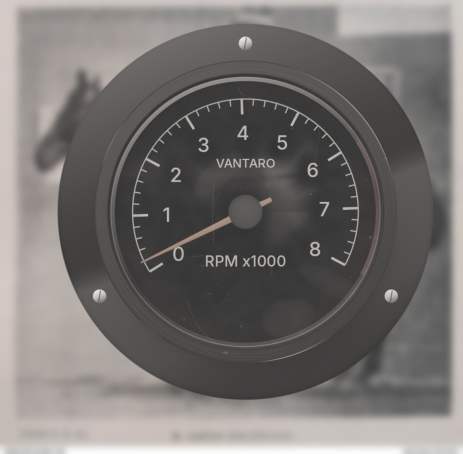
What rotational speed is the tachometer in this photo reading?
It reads 200 rpm
